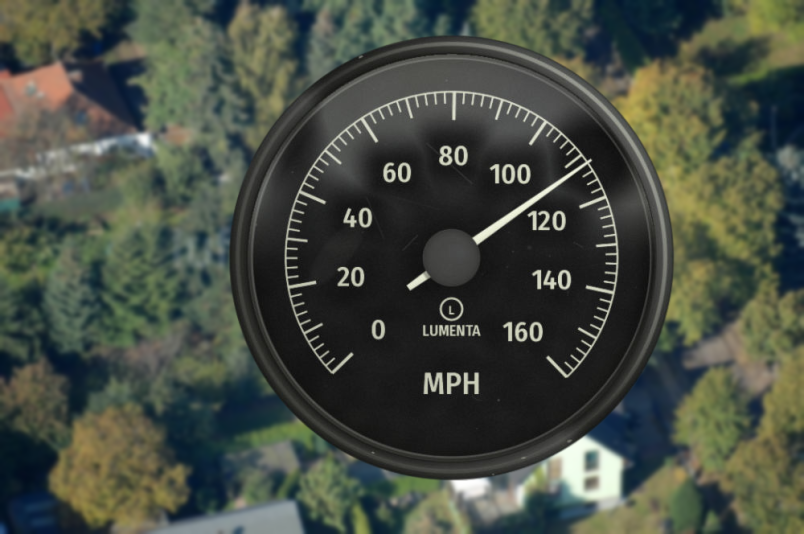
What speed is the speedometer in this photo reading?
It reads 112 mph
